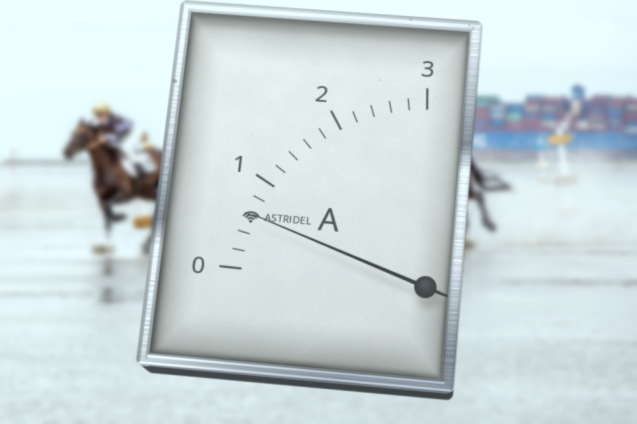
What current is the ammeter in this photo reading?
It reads 0.6 A
